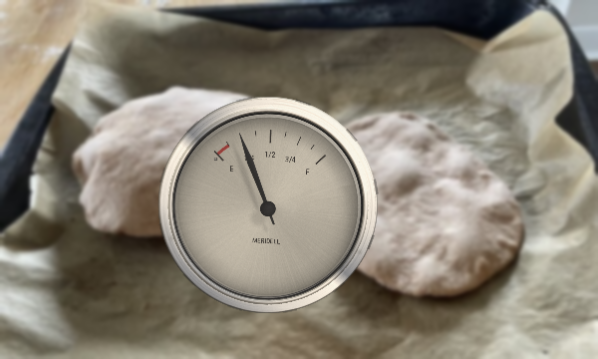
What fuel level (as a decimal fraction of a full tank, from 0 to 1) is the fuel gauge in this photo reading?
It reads 0.25
